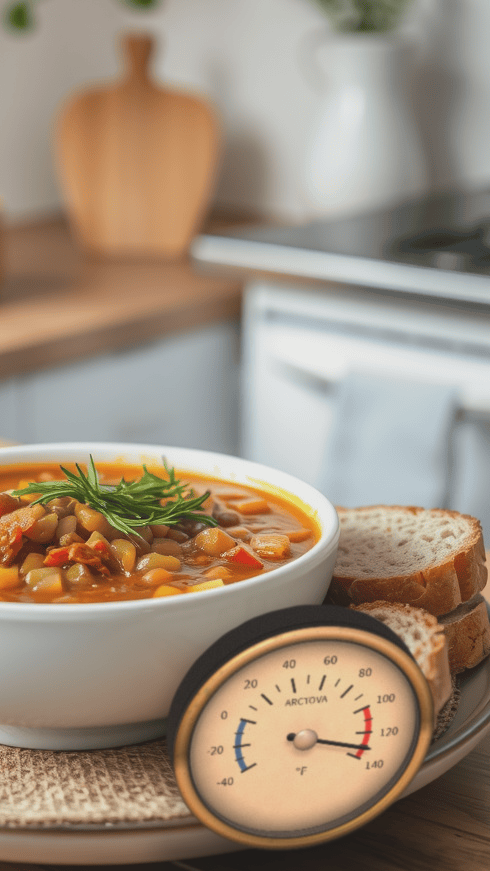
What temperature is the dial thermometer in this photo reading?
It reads 130 °F
